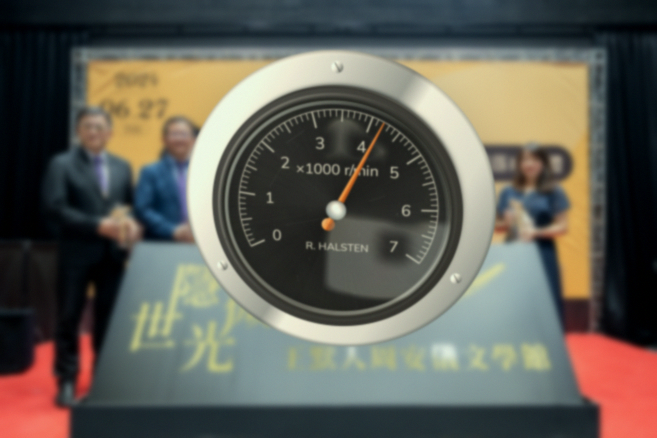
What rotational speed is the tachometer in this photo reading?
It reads 4200 rpm
